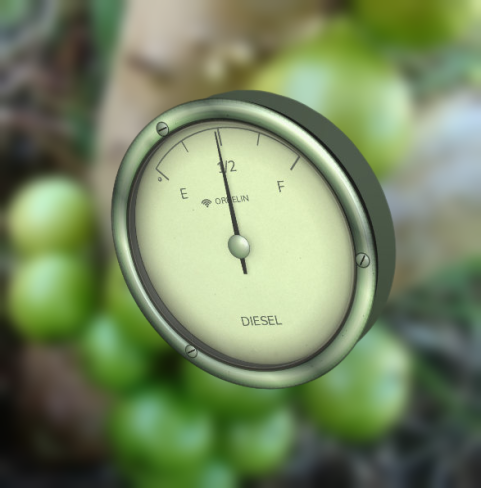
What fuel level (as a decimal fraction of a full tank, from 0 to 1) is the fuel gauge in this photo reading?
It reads 0.5
